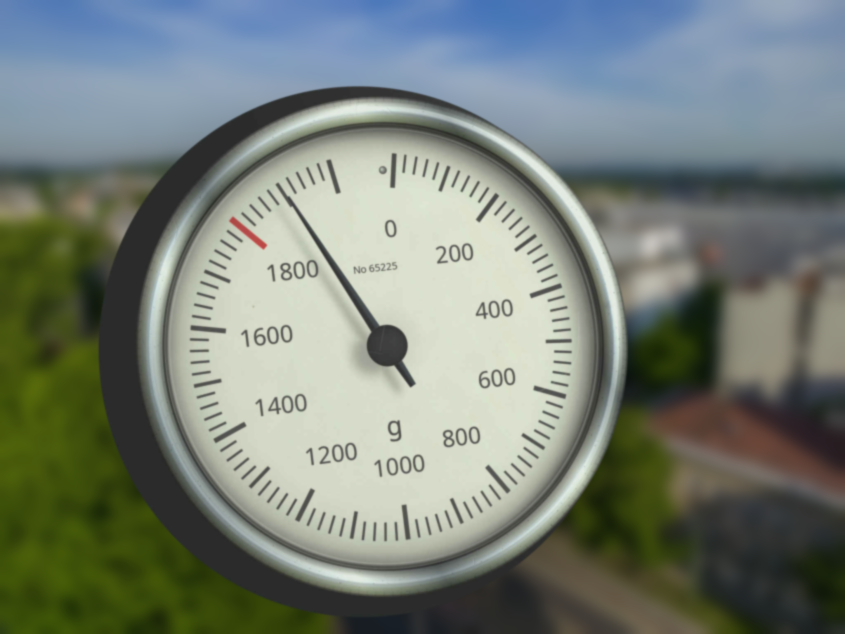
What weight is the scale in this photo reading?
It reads 1900 g
